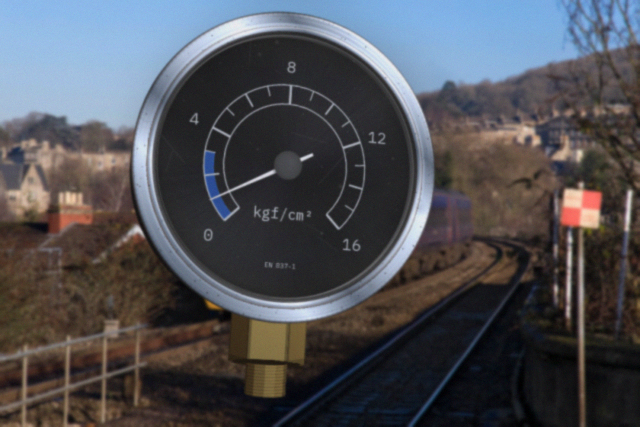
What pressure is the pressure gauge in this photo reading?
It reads 1 kg/cm²
